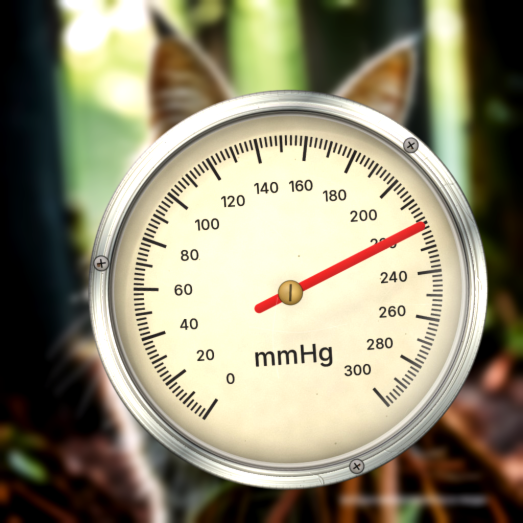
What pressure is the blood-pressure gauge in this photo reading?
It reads 220 mmHg
